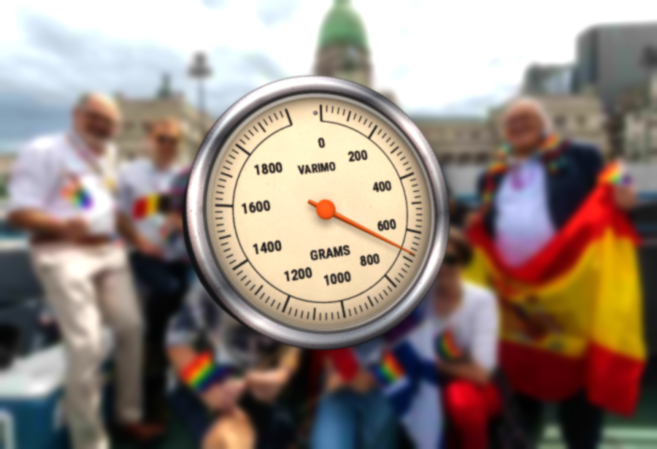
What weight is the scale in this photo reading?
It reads 680 g
